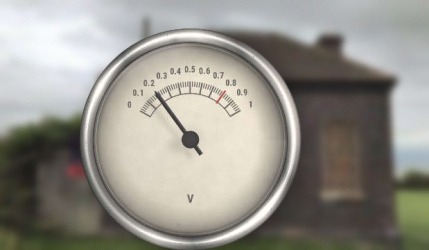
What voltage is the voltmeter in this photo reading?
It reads 0.2 V
